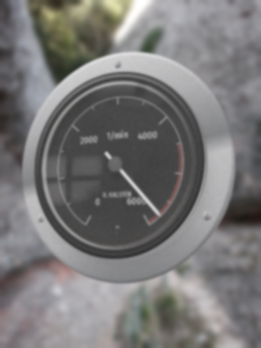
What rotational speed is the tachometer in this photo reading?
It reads 5750 rpm
